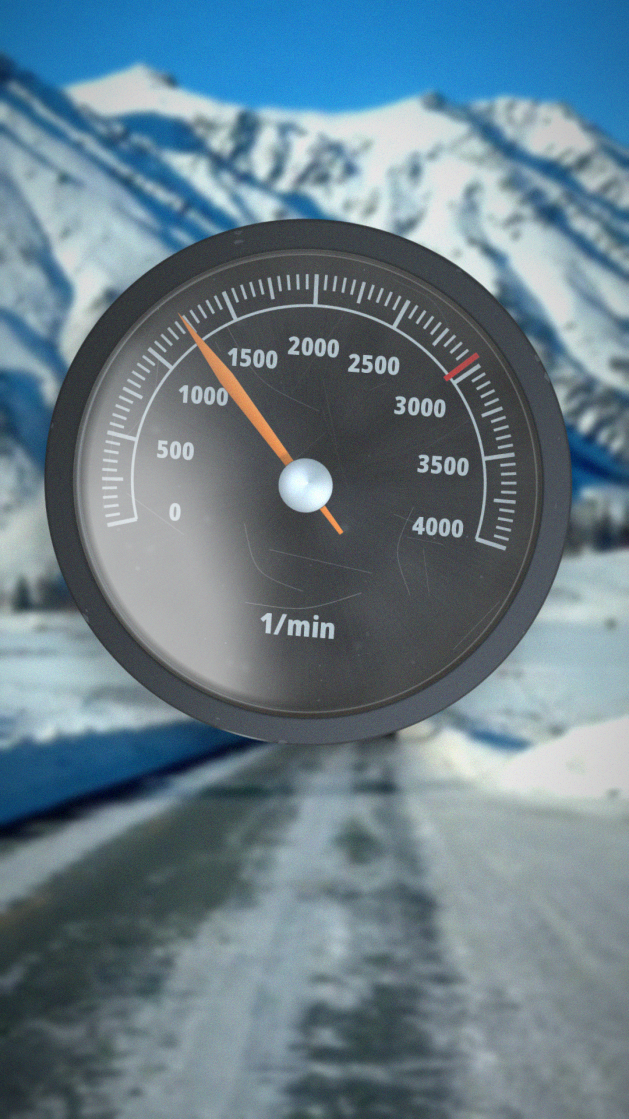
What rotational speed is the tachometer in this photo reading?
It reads 1250 rpm
